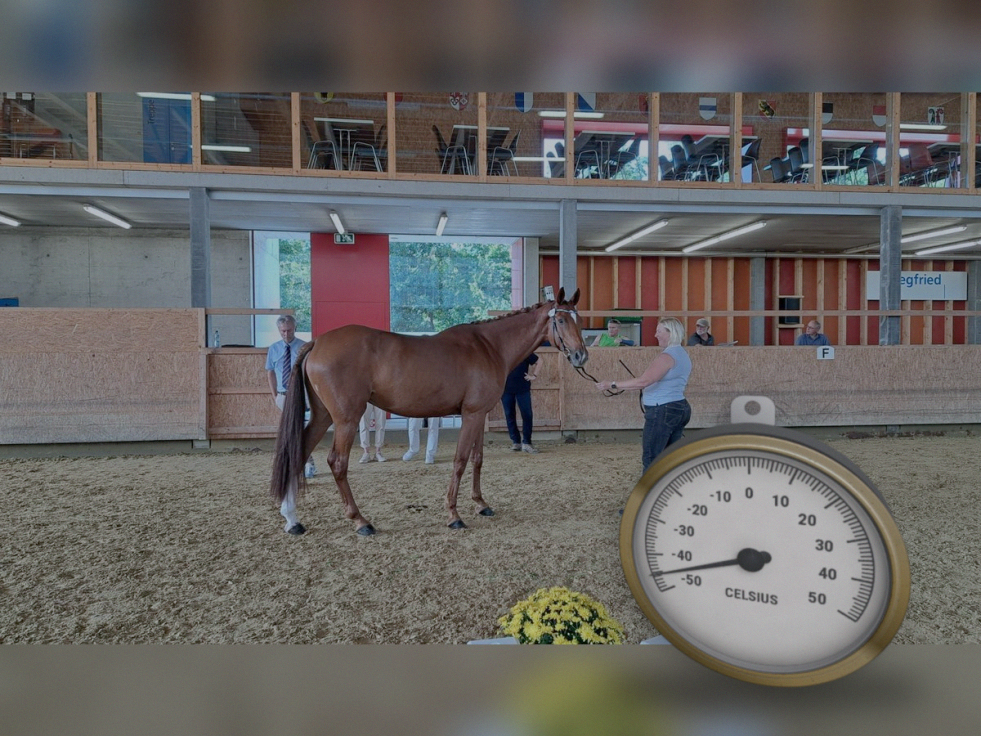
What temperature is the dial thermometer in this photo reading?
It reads -45 °C
